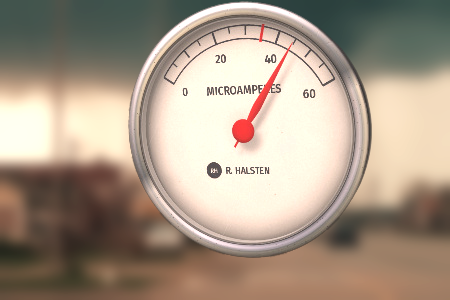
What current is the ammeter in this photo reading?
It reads 45 µA
